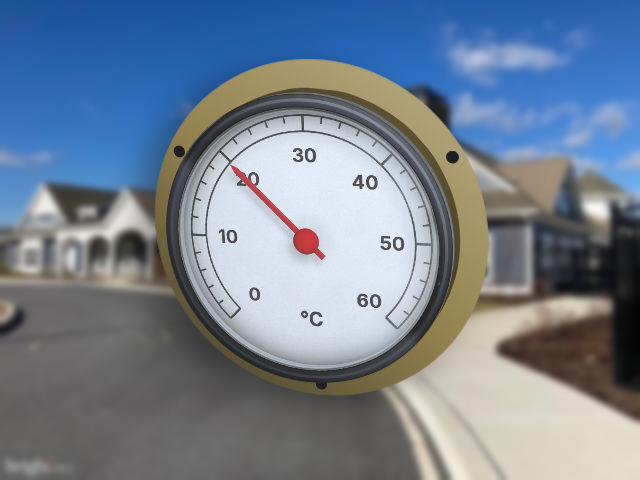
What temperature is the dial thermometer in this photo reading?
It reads 20 °C
